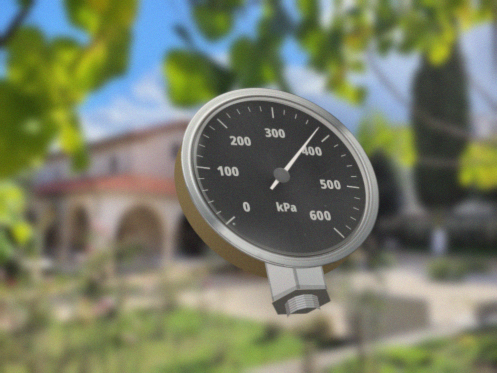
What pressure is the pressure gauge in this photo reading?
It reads 380 kPa
